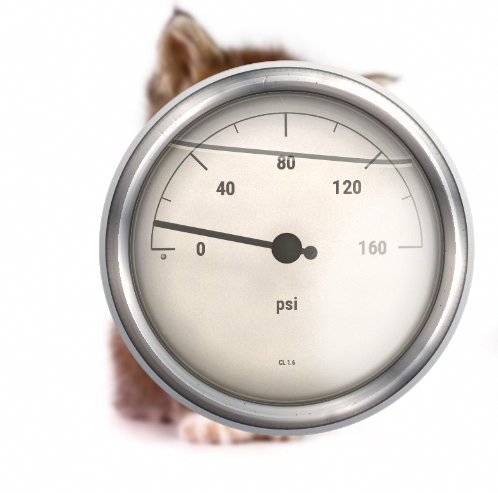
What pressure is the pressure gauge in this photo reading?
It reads 10 psi
